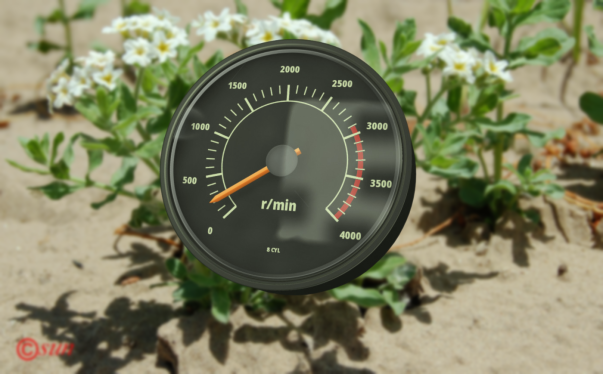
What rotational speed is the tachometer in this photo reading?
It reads 200 rpm
